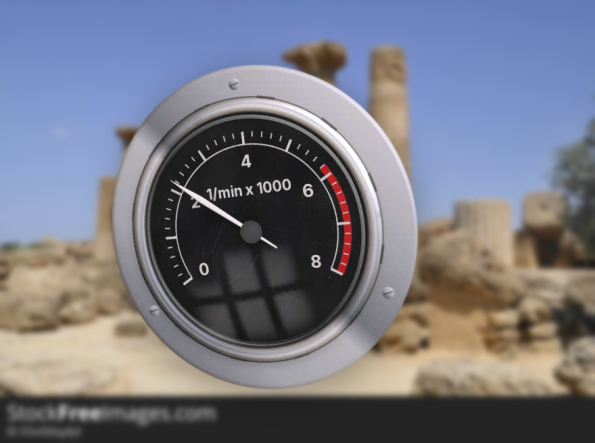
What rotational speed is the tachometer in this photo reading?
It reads 2200 rpm
